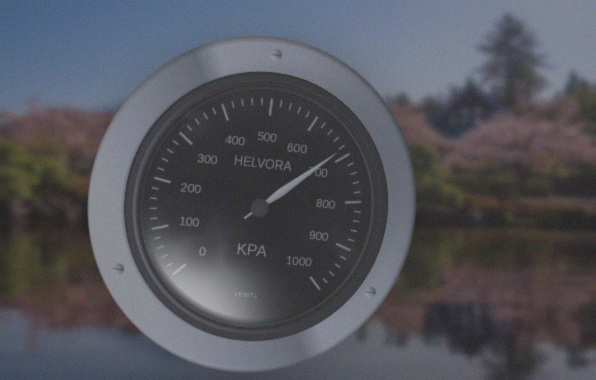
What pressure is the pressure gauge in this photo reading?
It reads 680 kPa
